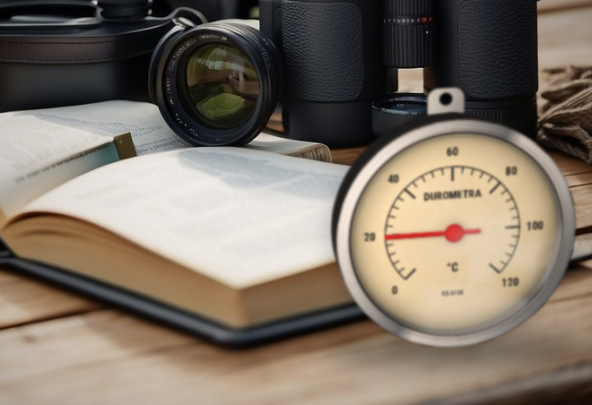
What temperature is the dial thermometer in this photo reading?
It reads 20 °C
